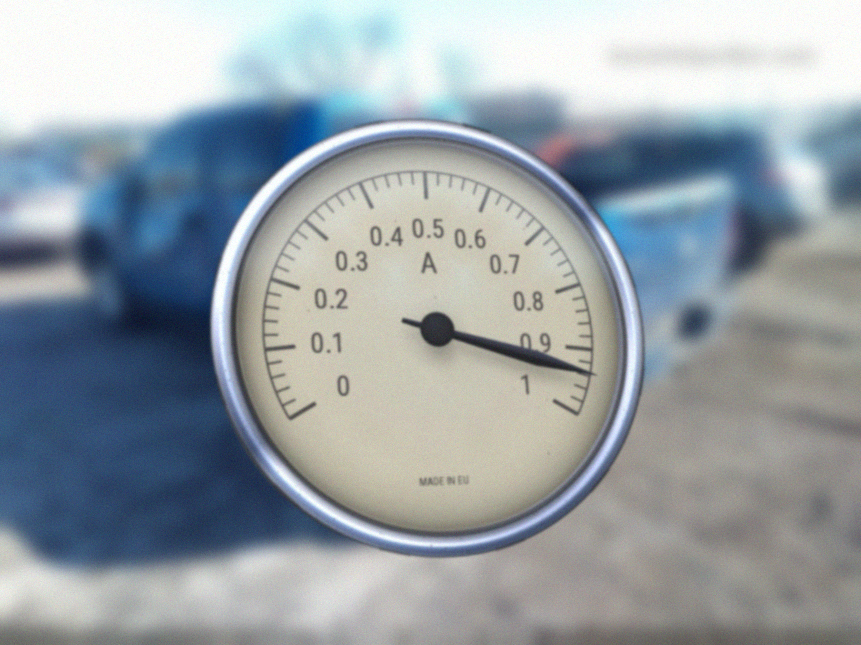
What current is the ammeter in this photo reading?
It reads 0.94 A
